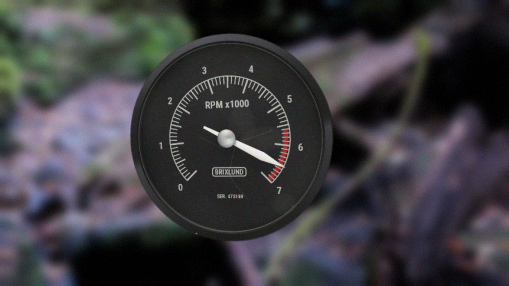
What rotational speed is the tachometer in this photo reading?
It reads 6500 rpm
